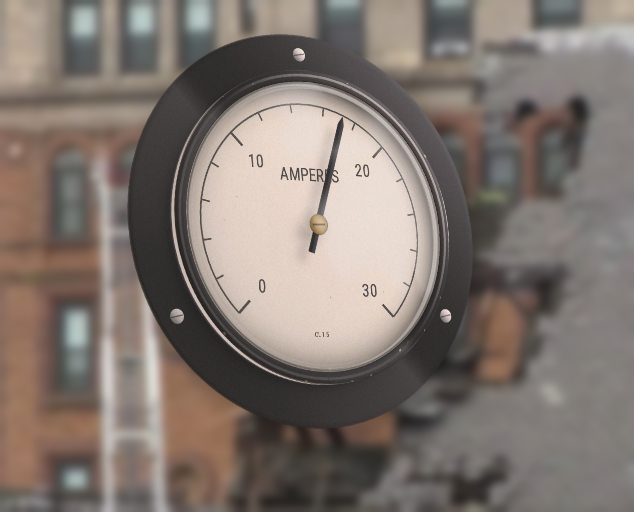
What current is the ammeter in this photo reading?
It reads 17 A
